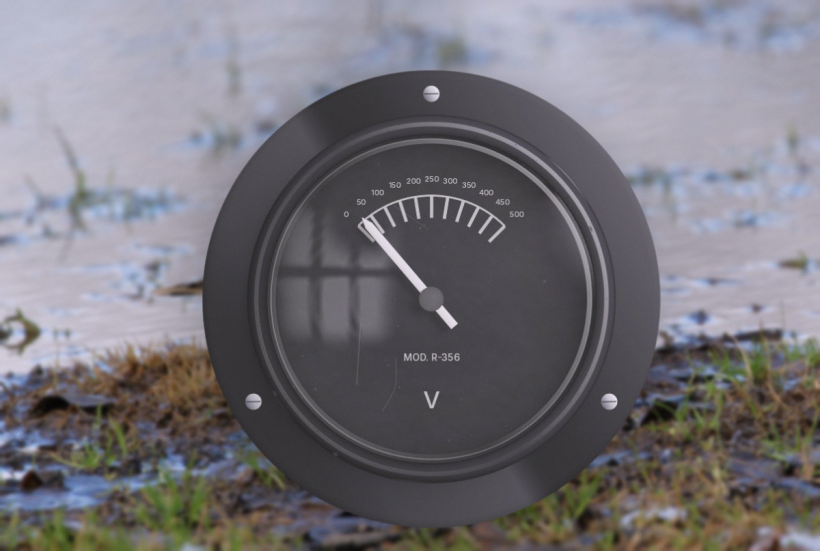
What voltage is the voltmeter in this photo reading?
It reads 25 V
